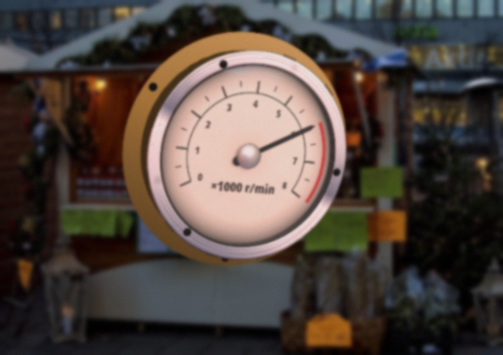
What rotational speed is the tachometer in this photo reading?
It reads 6000 rpm
